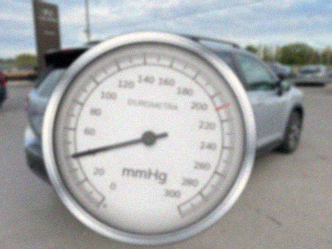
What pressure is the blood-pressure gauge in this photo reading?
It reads 40 mmHg
